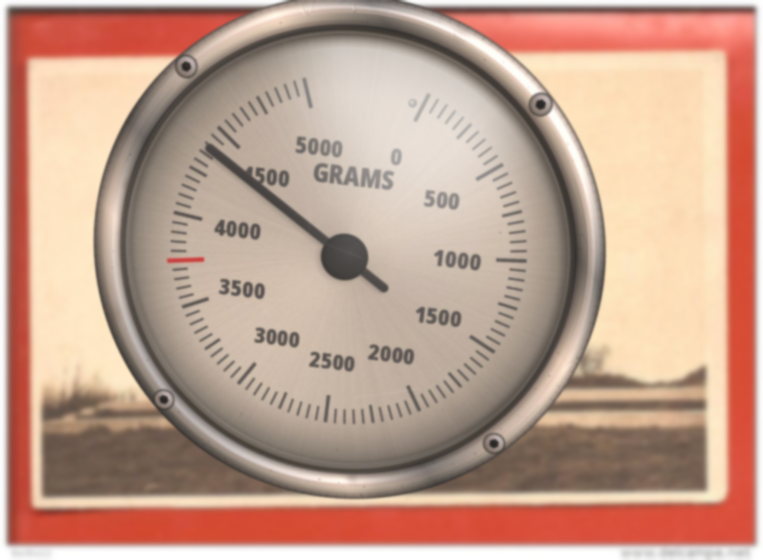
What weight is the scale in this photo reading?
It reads 4400 g
